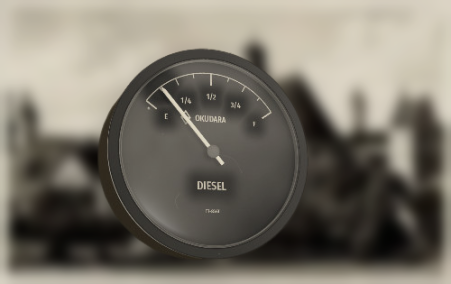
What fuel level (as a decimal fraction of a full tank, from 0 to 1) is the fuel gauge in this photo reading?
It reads 0.125
